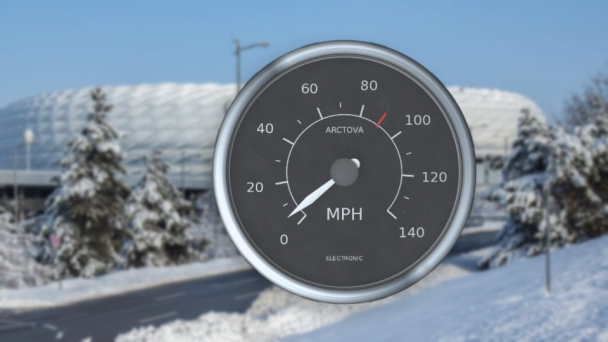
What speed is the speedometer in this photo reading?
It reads 5 mph
